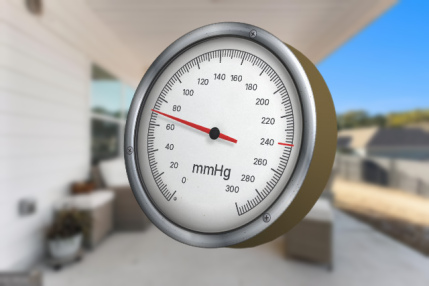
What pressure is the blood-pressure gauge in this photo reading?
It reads 70 mmHg
